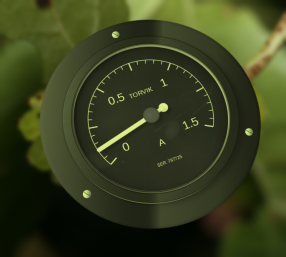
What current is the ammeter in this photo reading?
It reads 0.1 A
